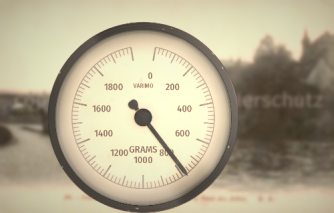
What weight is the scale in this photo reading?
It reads 780 g
